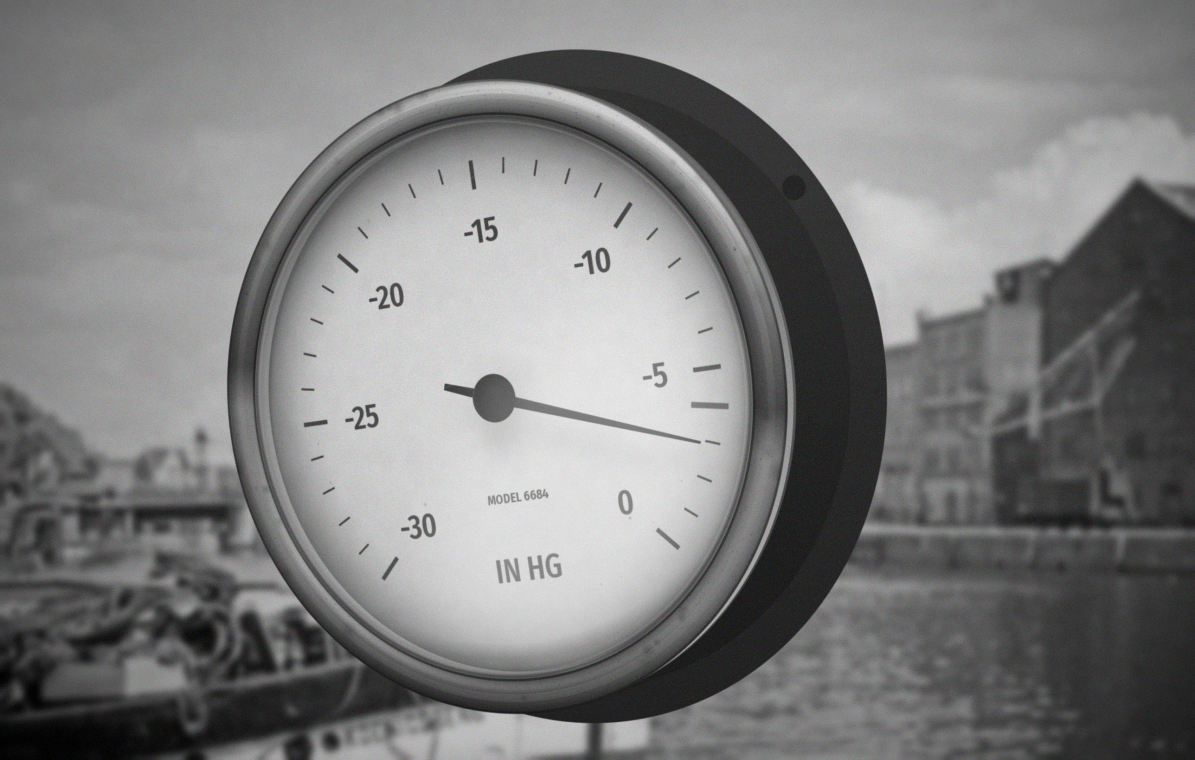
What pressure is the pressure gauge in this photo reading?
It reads -3 inHg
